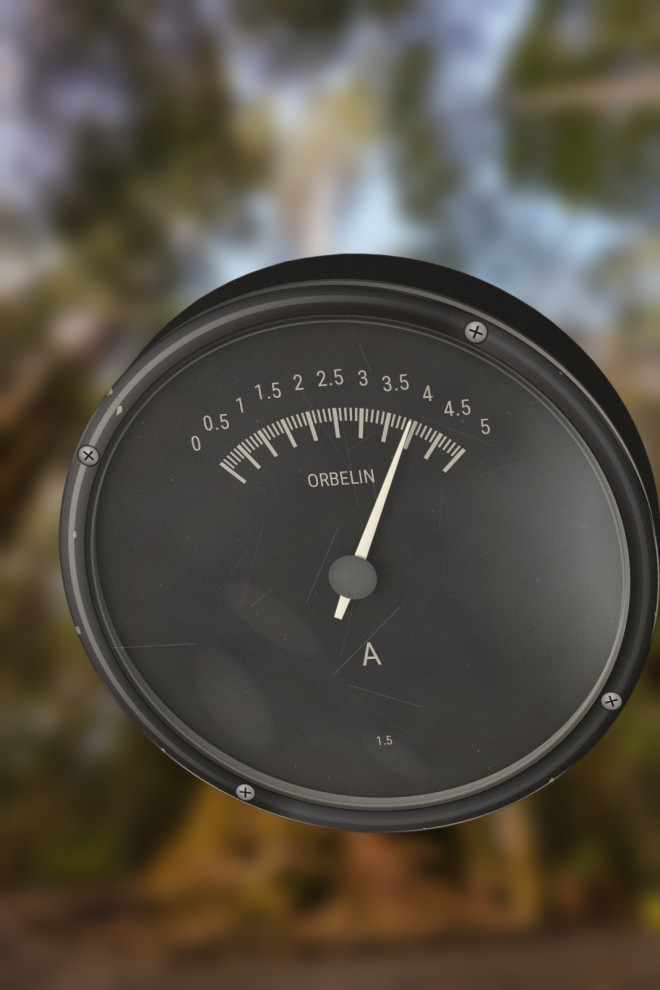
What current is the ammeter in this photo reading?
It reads 3.9 A
